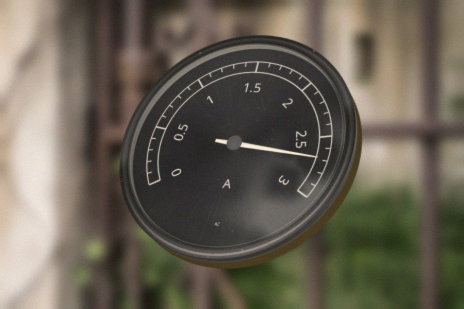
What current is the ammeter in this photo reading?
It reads 2.7 A
